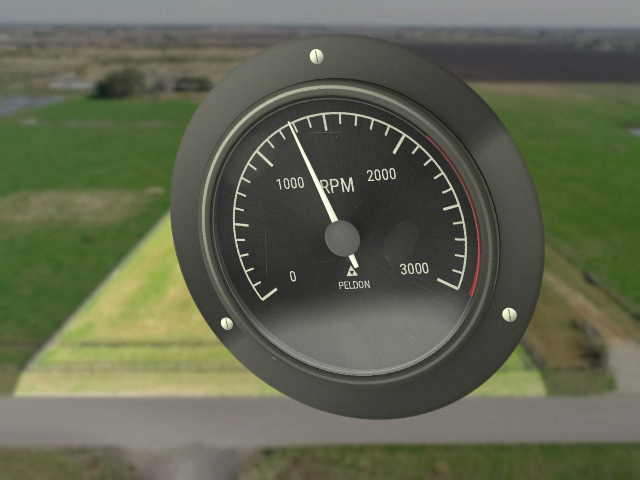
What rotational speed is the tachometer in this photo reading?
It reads 1300 rpm
